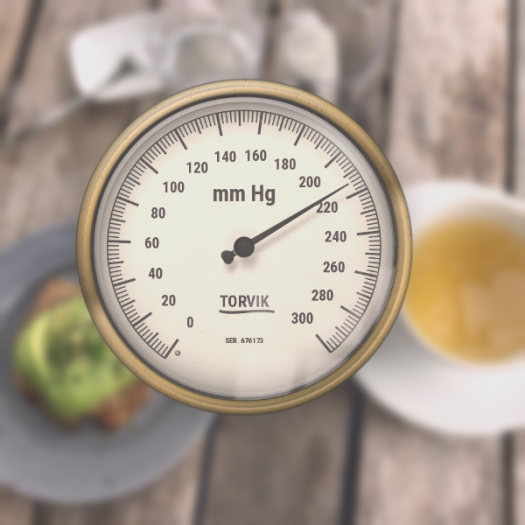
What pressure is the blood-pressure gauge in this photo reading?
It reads 214 mmHg
